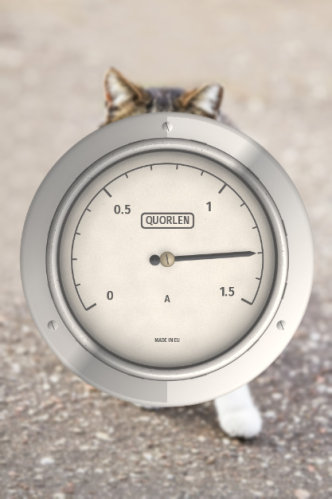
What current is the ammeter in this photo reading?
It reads 1.3 A
